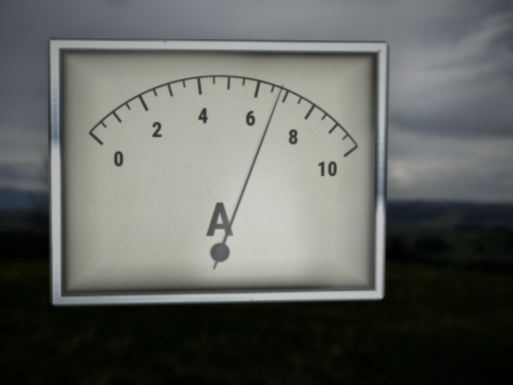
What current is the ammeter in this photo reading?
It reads 6.75 A
